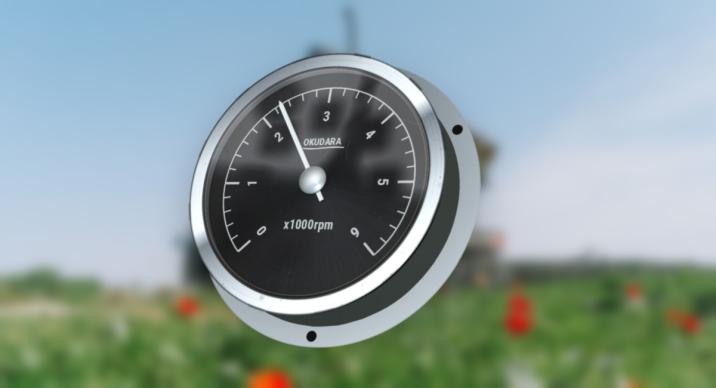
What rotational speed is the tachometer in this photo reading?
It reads 2300 rpm
